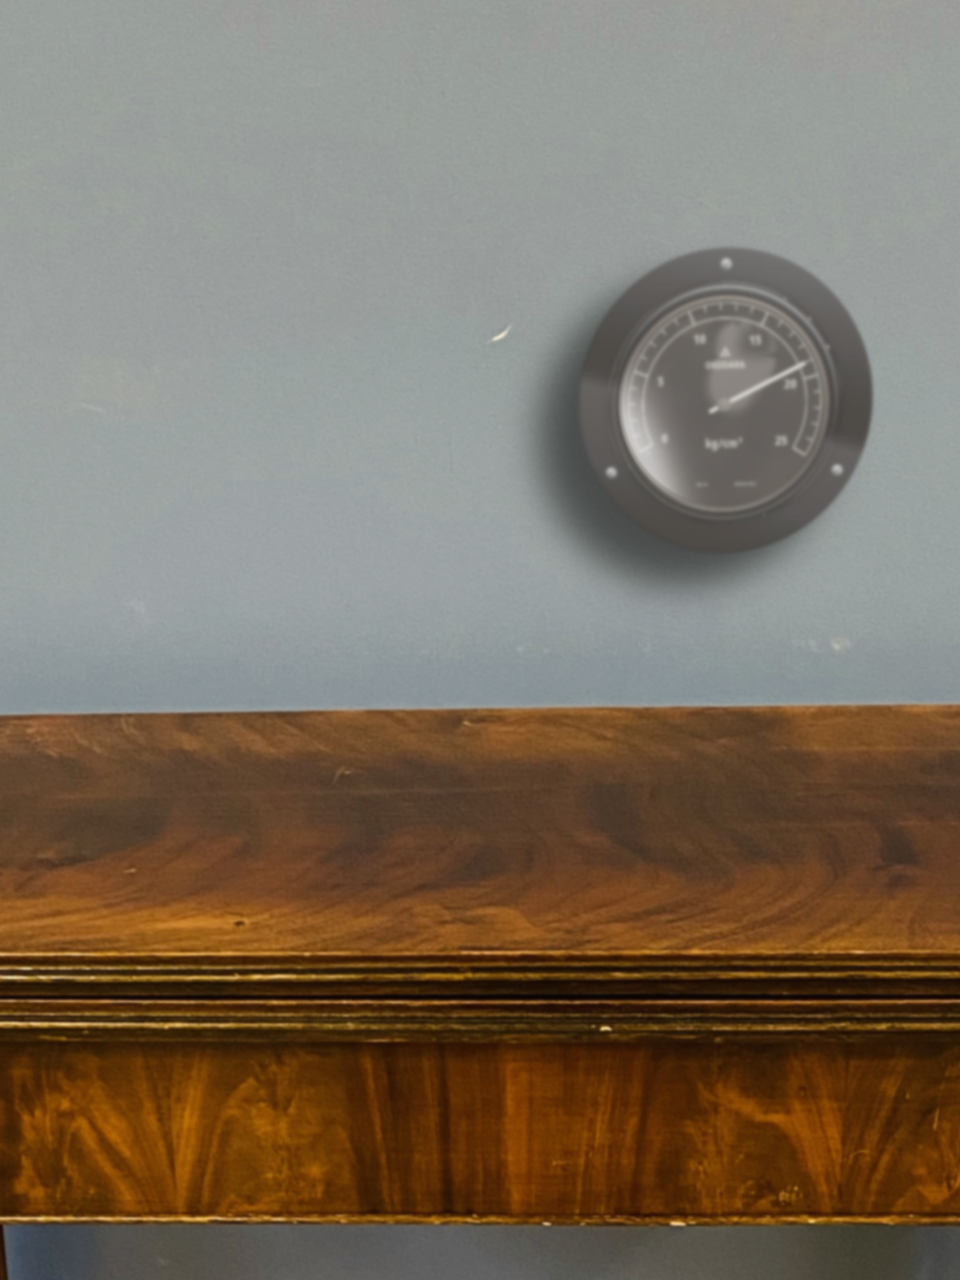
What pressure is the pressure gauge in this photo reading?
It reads 19 kg/cm²
